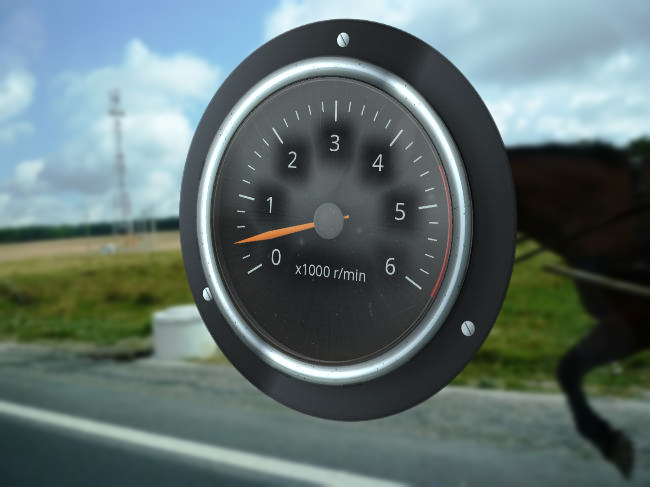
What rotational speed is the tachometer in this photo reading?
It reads 400 rpm
